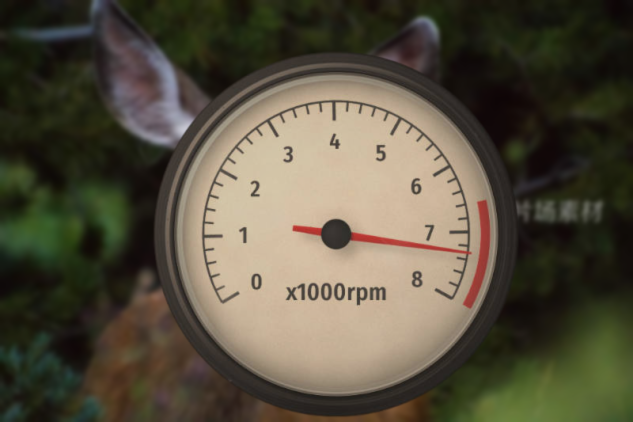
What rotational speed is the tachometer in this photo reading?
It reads 7300 rpm
